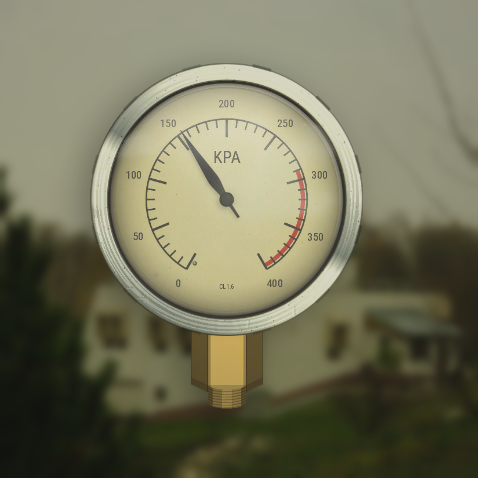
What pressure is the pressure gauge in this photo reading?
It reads 155 kPa
